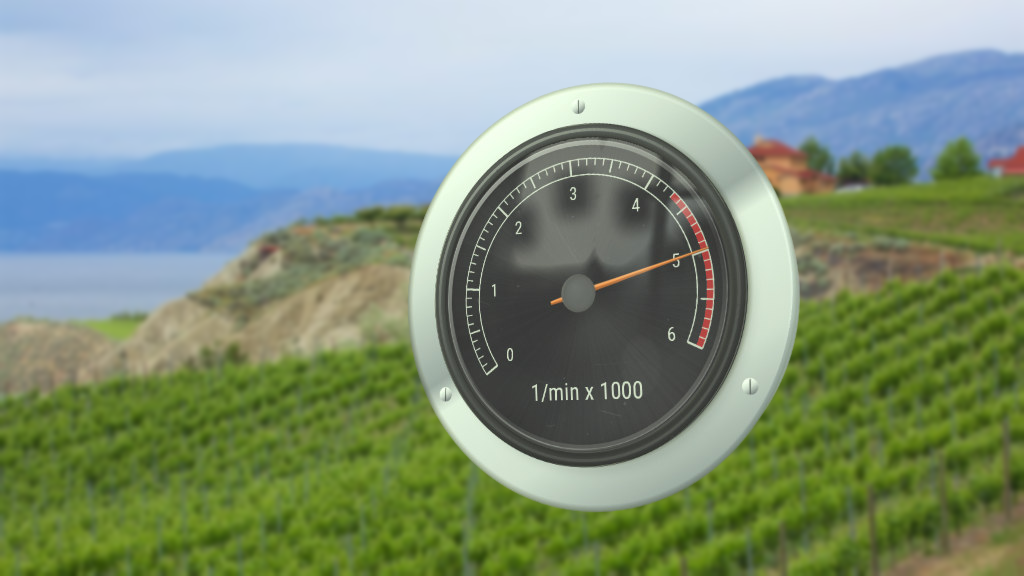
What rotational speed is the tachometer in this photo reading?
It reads 5000 rpm
